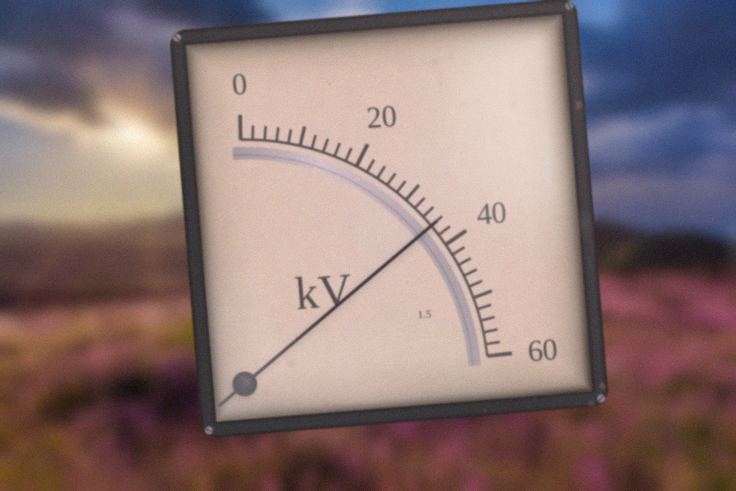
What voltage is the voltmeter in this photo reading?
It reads 36 kV
